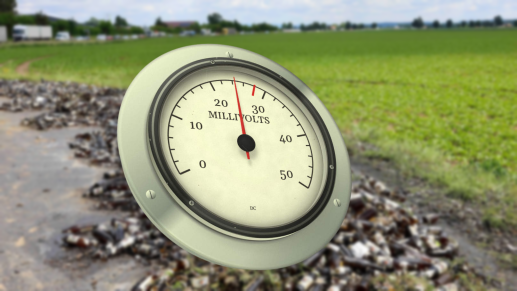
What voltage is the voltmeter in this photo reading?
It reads 24 mV
